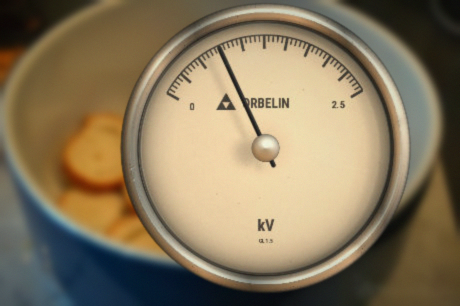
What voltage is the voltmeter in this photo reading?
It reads 0.75 kV
